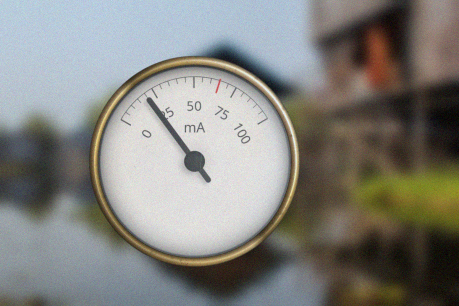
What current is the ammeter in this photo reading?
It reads 20 mA
